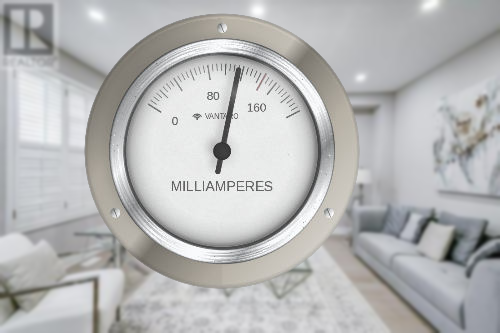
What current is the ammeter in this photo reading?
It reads 115 mA
